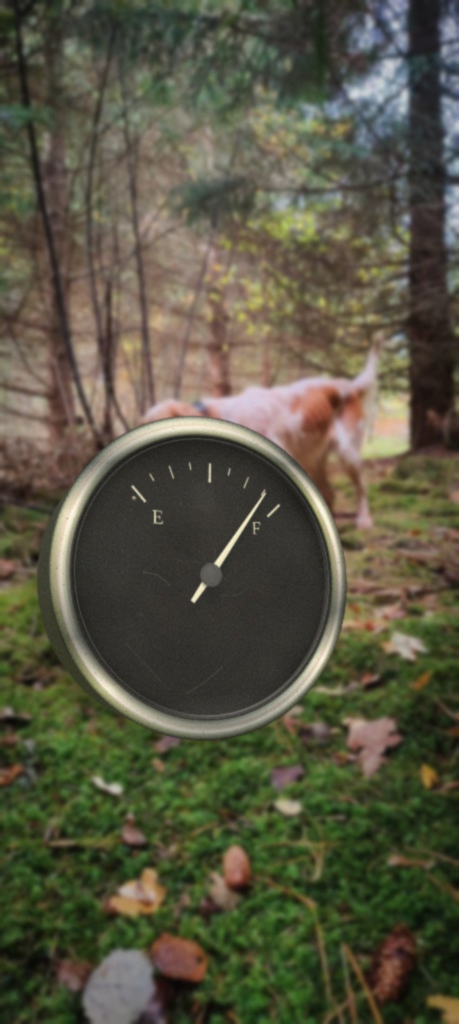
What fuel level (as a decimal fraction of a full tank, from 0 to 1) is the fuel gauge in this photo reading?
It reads 0.875
